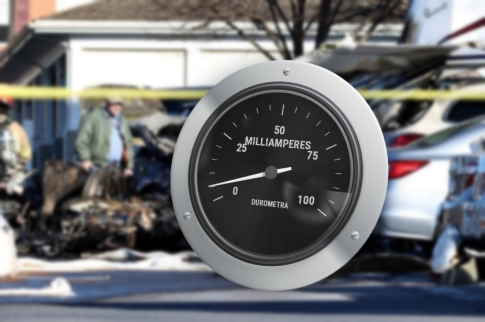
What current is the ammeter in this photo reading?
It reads 5 mA
